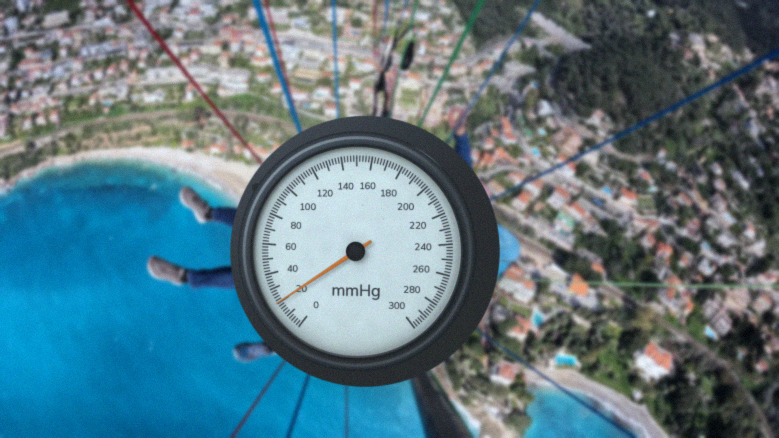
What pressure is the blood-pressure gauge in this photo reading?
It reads 20 mmHg
